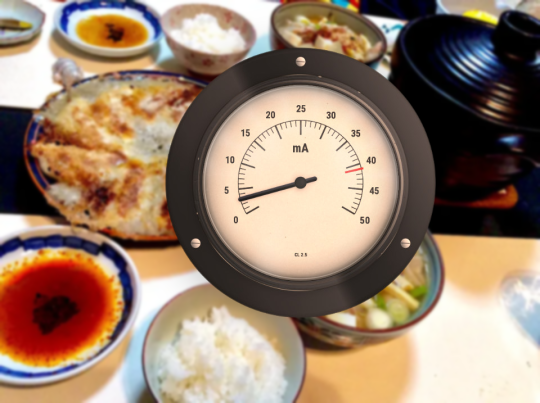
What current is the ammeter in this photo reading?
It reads 3 mA
